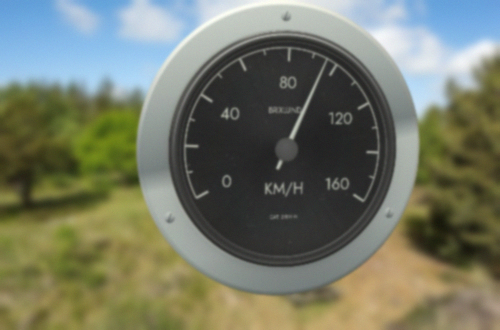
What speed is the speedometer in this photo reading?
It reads 95 km/h
